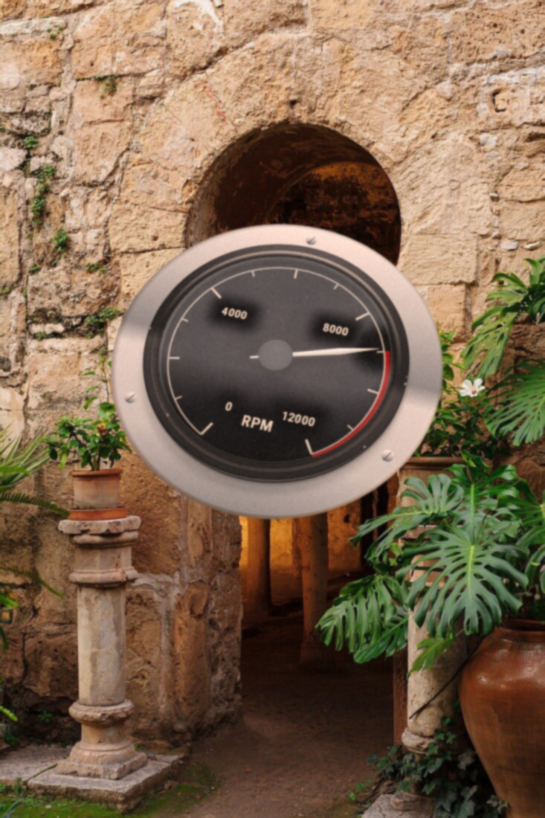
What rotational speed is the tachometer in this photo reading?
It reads 9000 rpm
